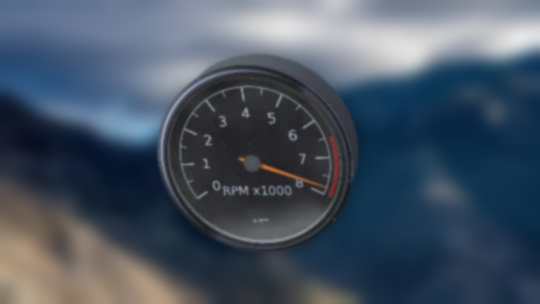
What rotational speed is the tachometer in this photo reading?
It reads 7750 rpm
